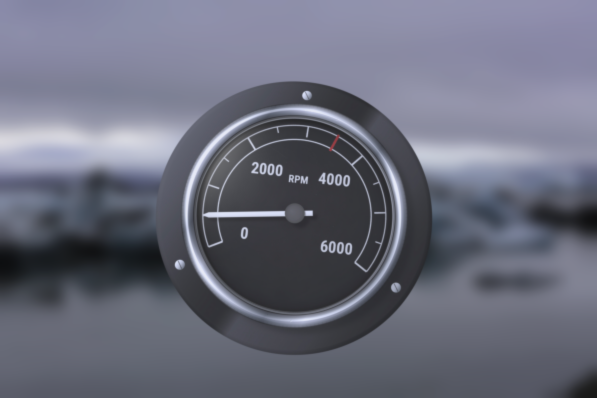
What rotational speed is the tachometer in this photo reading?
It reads 500 rpm
